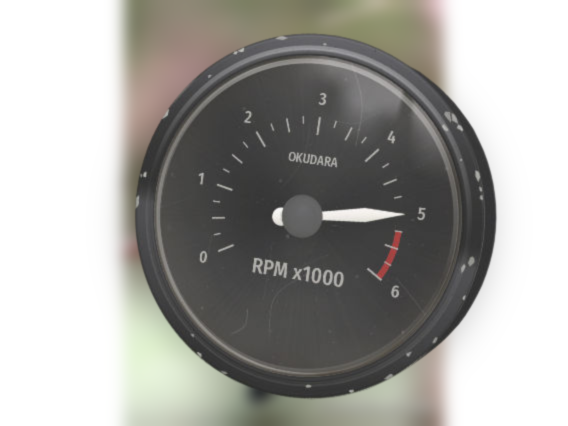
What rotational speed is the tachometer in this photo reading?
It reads 5000 rpm
